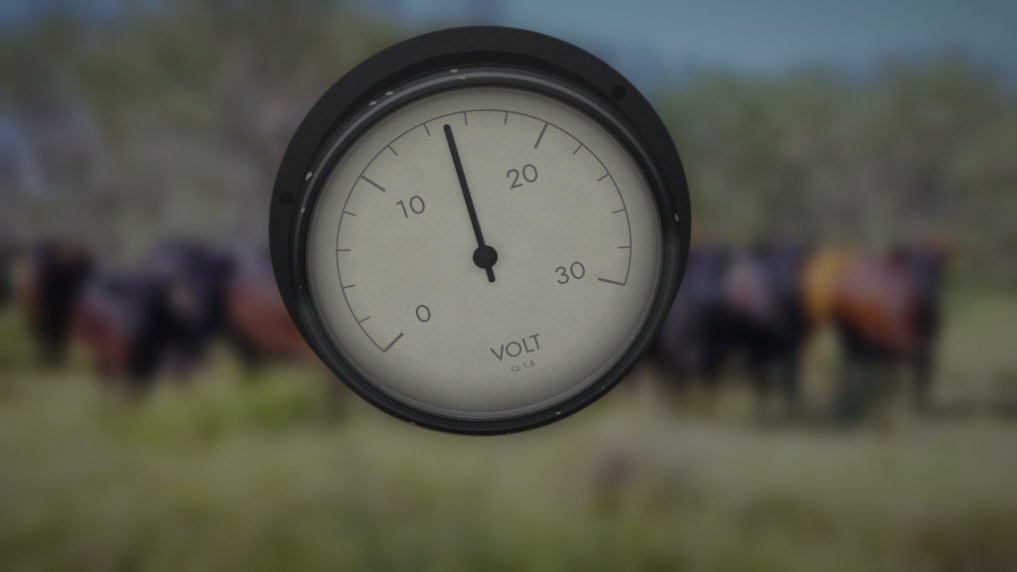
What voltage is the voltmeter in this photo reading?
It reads 15 V
